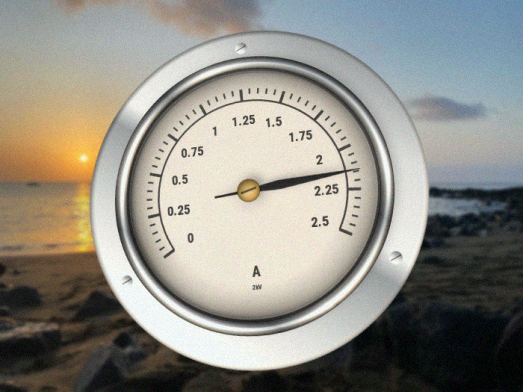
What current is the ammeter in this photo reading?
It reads 2.15 A
